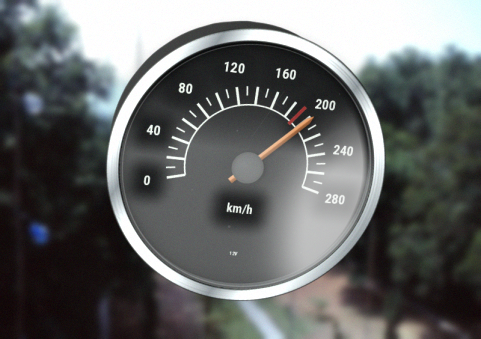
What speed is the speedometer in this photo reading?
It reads 200 km/h
